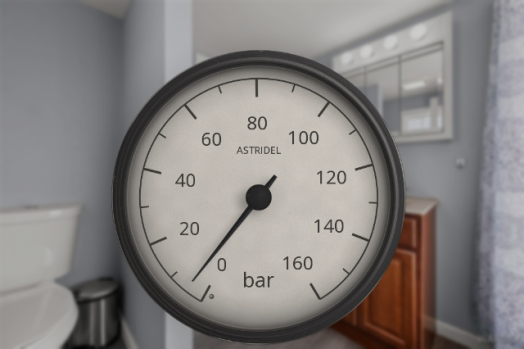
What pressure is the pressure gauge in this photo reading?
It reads 5 bar
